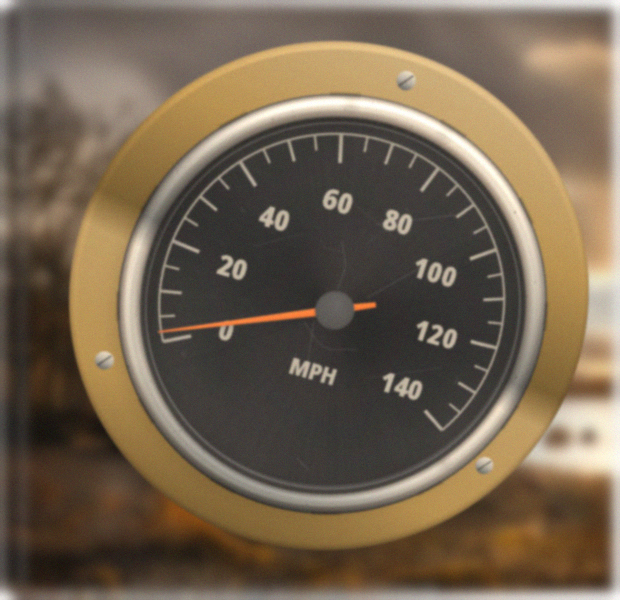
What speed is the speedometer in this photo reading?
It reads 2.5 mph
